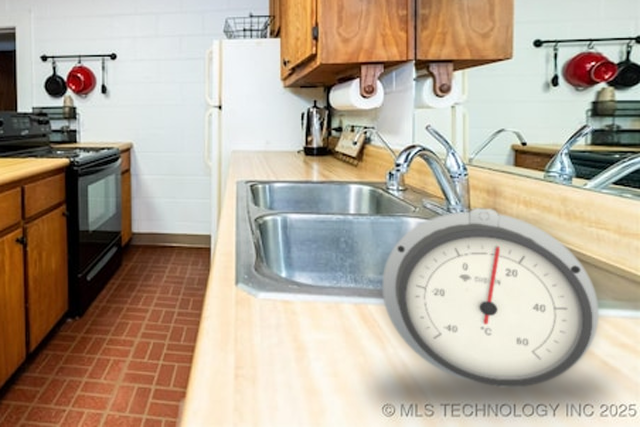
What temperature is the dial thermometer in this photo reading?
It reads 12 °C
